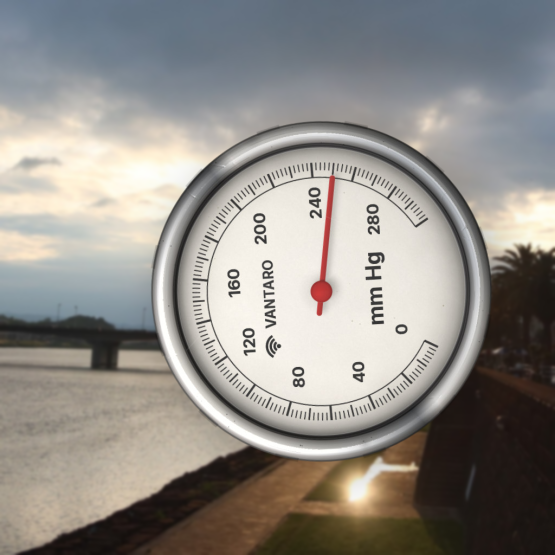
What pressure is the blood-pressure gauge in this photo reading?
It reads 250 mmHg
